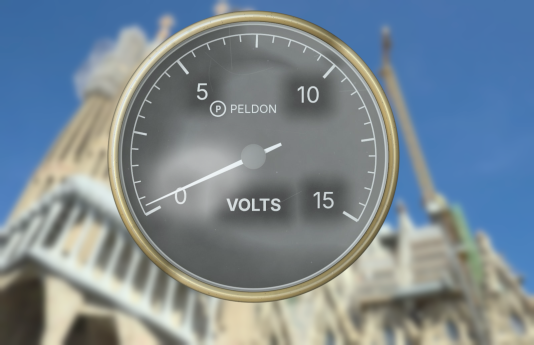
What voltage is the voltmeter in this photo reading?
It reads 0.25 V
